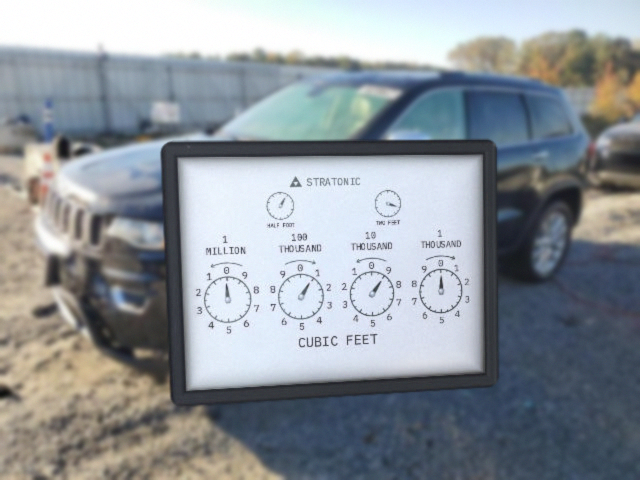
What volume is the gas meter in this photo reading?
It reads 9000 ft³
